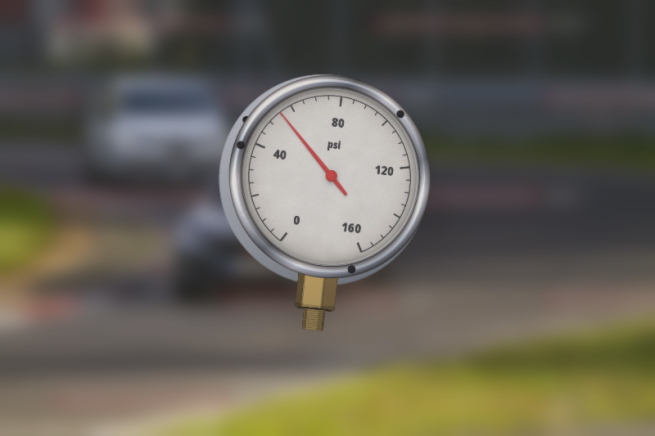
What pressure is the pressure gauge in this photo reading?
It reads 55 psi
